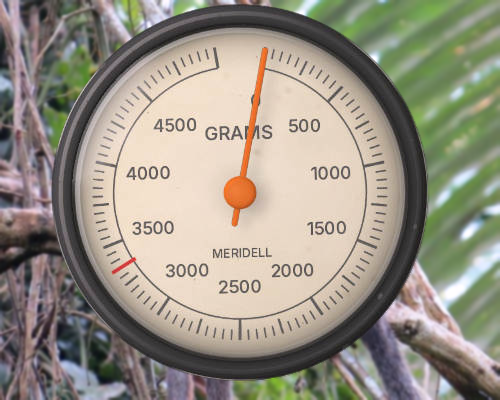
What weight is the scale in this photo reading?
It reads 0 g
